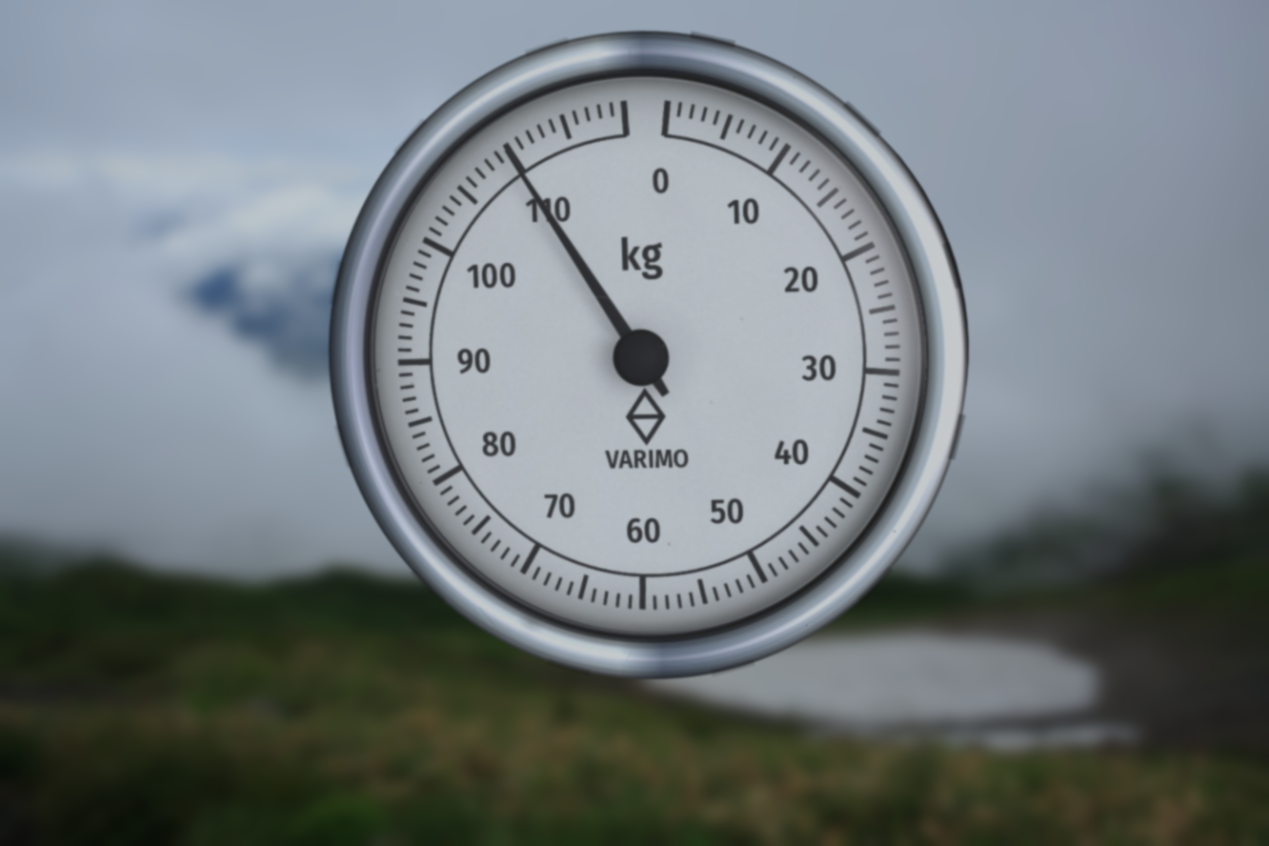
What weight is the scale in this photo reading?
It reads 110 kg
